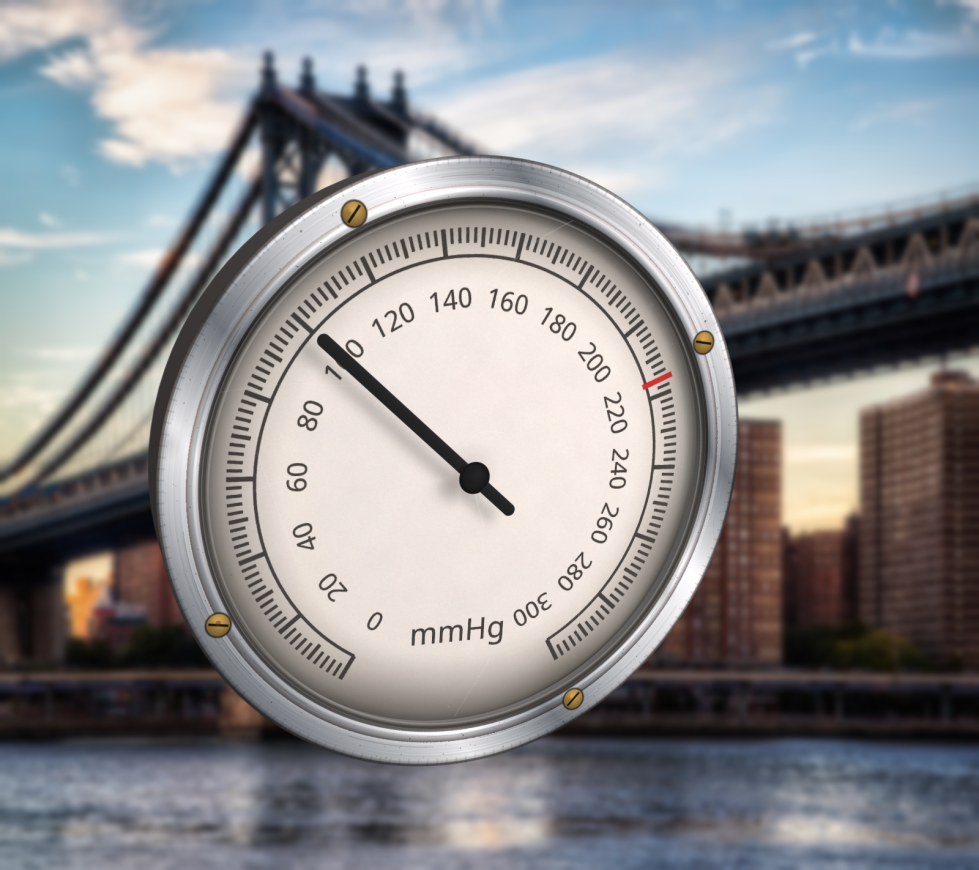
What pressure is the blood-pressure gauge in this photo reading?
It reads 100 mmHg
